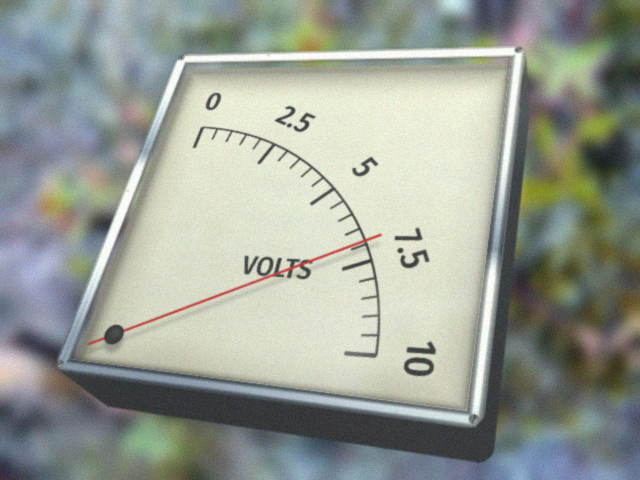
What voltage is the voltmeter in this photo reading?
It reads 7 V
